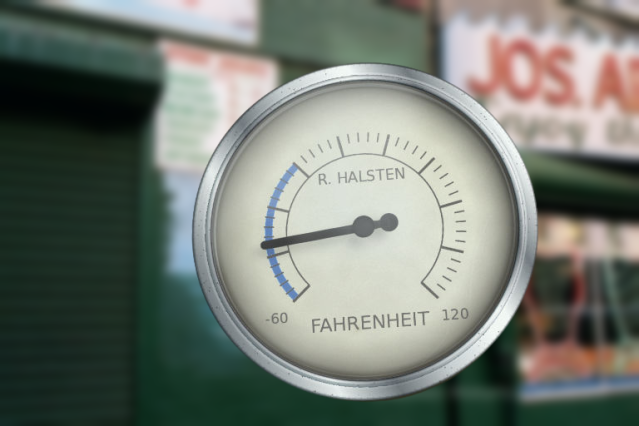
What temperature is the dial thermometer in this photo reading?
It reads -36 °F
